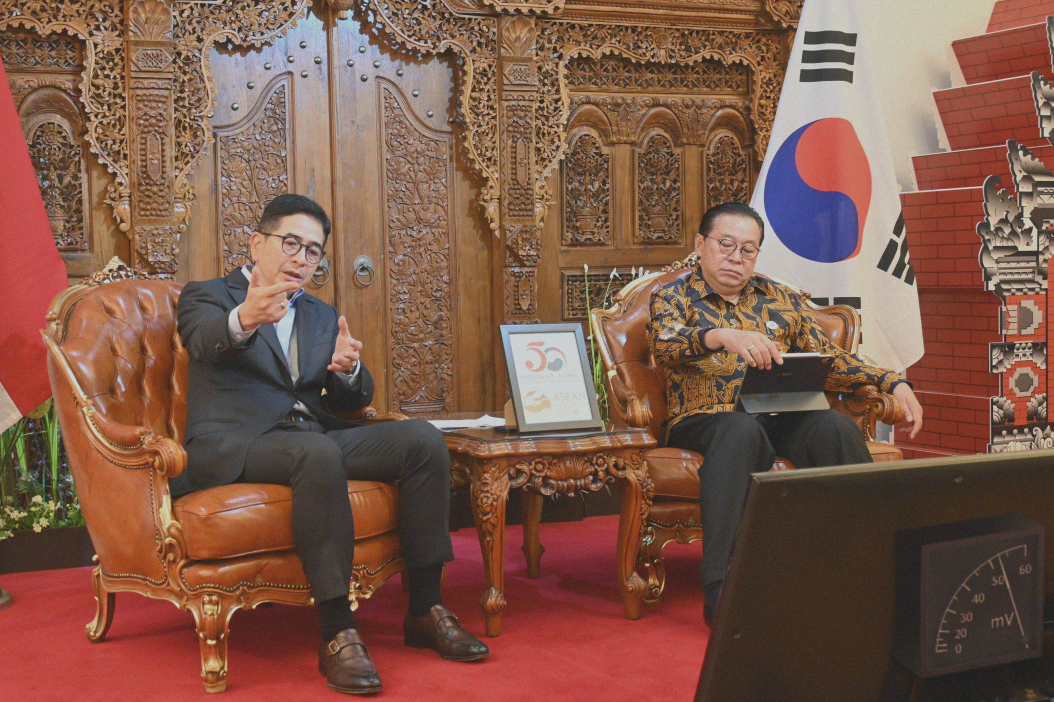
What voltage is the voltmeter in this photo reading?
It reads 52.5 mV
